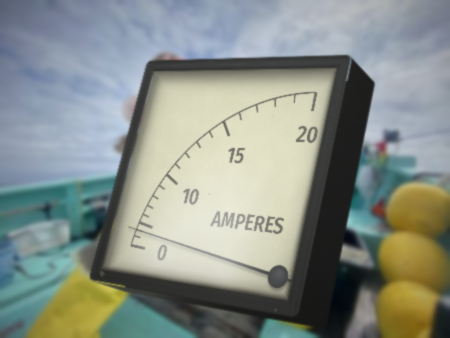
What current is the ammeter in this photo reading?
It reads 4 A
